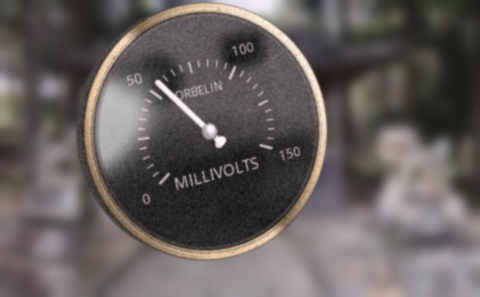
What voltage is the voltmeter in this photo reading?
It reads 55 mV
